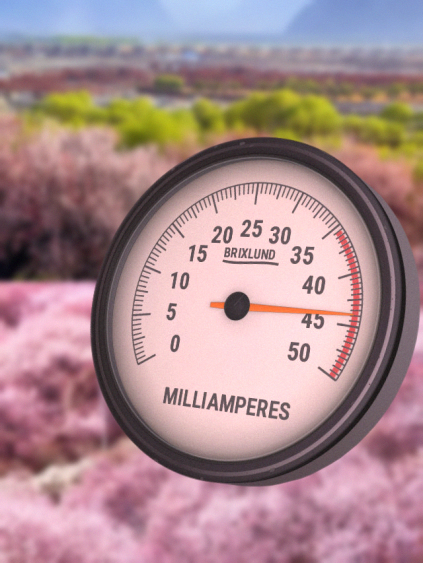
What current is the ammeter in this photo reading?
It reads 44 mA
